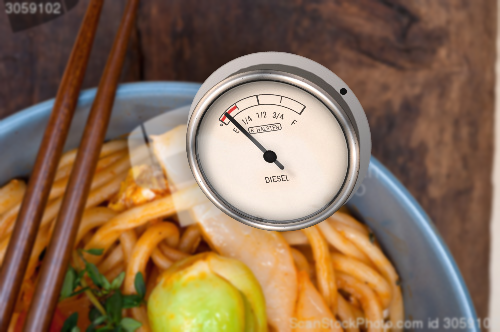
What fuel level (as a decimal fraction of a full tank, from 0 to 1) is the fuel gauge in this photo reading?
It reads 0.125
